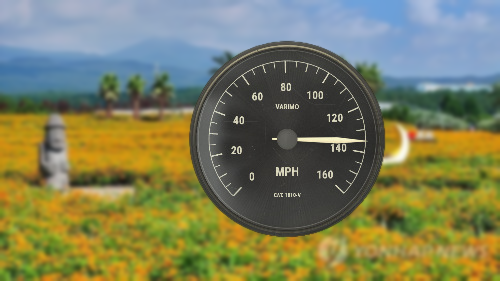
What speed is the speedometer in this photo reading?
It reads 135 mph
